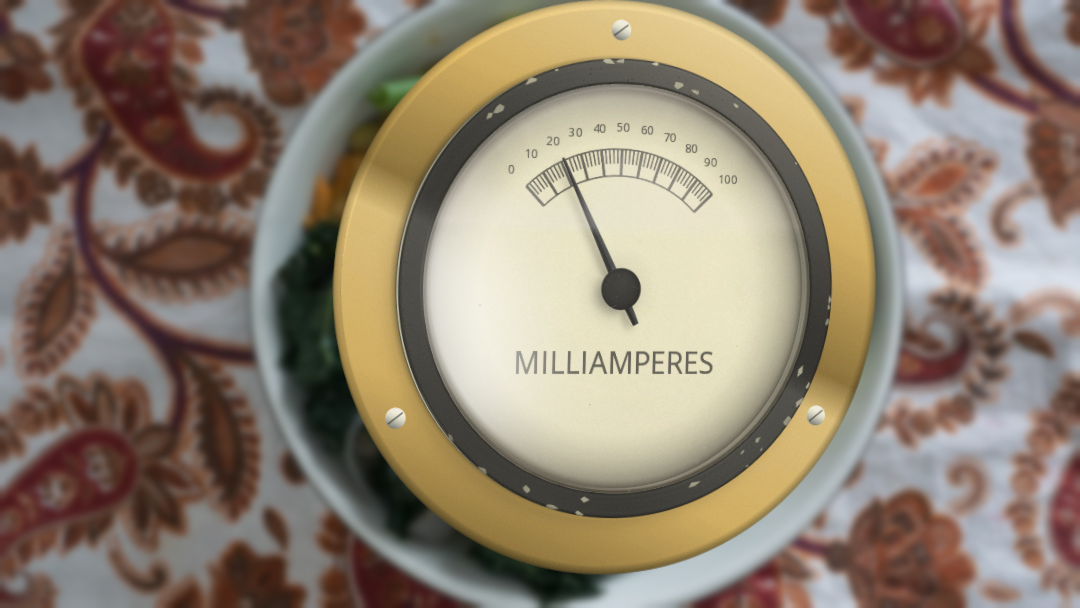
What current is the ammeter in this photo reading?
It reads 20 mA
